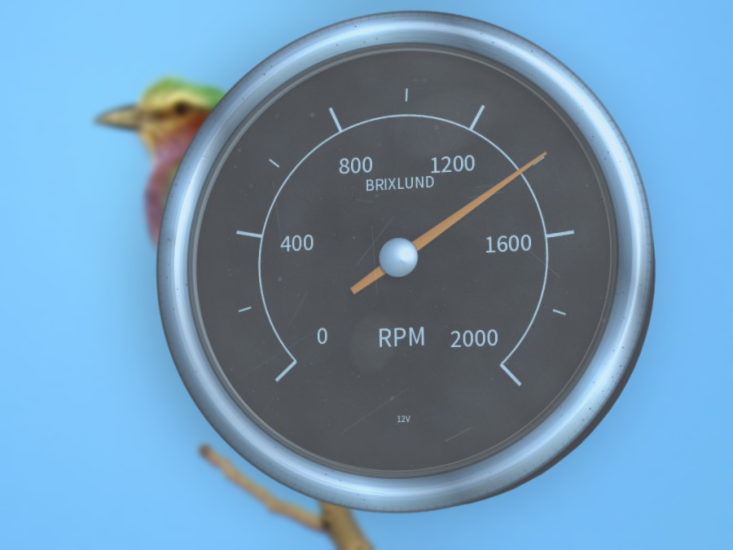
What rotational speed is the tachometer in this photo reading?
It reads 1400 rpm
